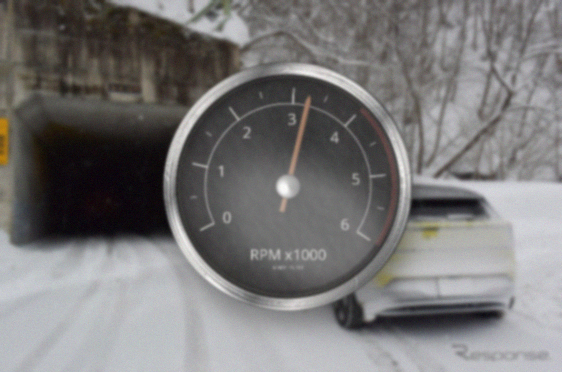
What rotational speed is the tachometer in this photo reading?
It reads 3250 rpm
